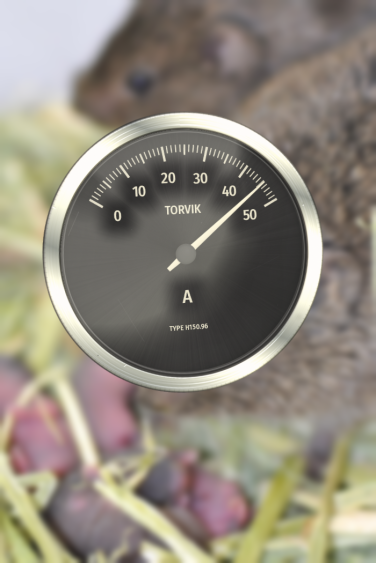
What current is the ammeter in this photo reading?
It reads 45 A
